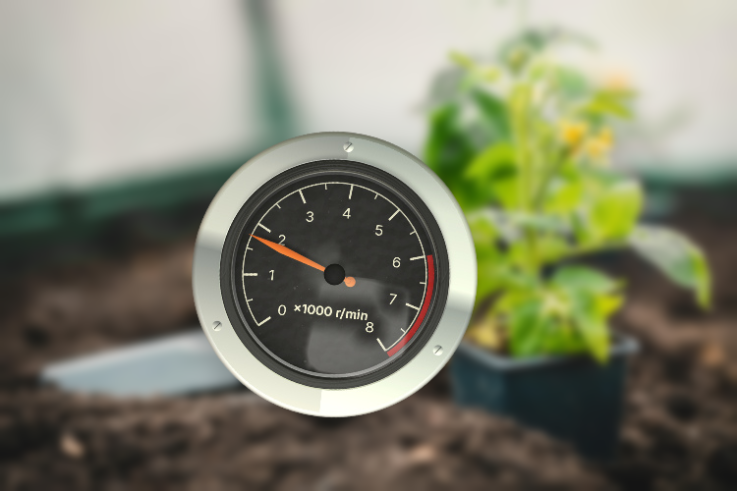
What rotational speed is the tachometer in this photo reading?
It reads 1750 rpm
